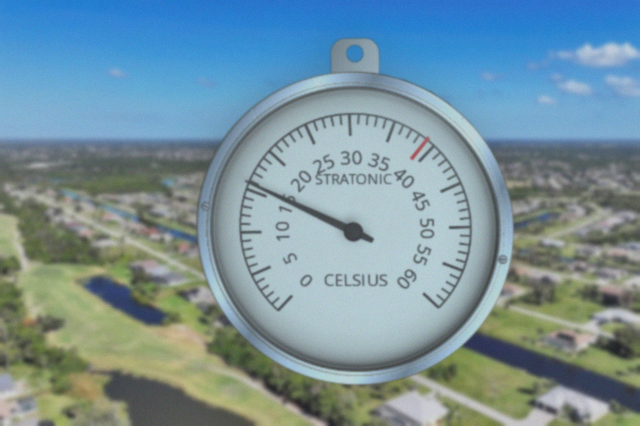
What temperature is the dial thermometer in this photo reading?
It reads 16 °C
